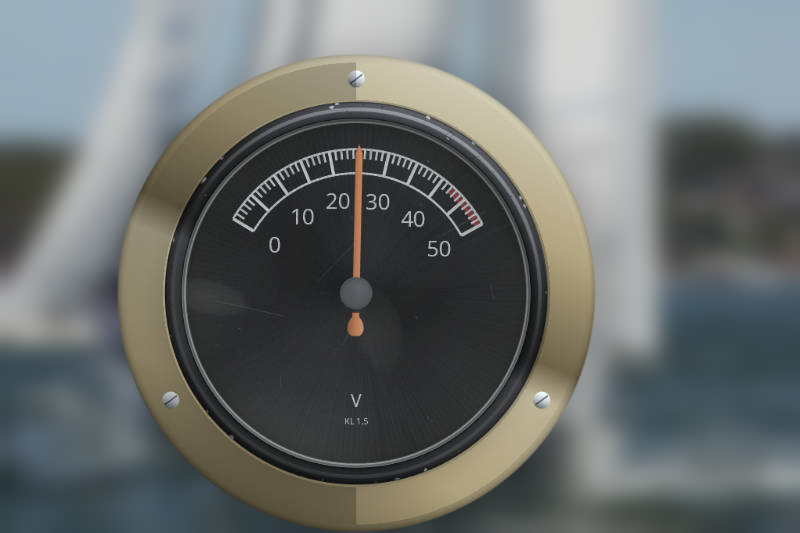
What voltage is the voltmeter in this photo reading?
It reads 25 V
